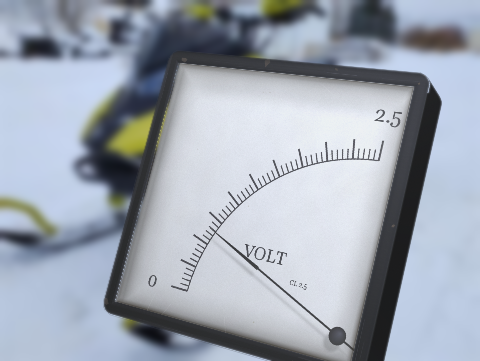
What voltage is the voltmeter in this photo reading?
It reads 0.65 V
